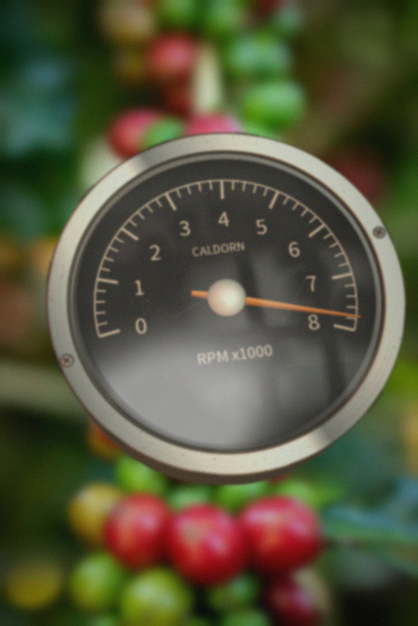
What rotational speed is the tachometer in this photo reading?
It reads 7800 rpm
